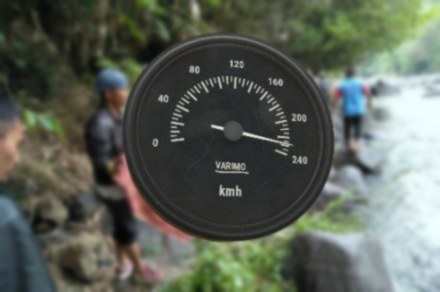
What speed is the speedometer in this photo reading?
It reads 230 km/h
